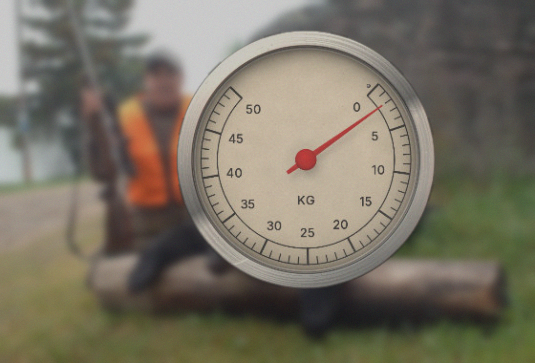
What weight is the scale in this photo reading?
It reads 2 kg
